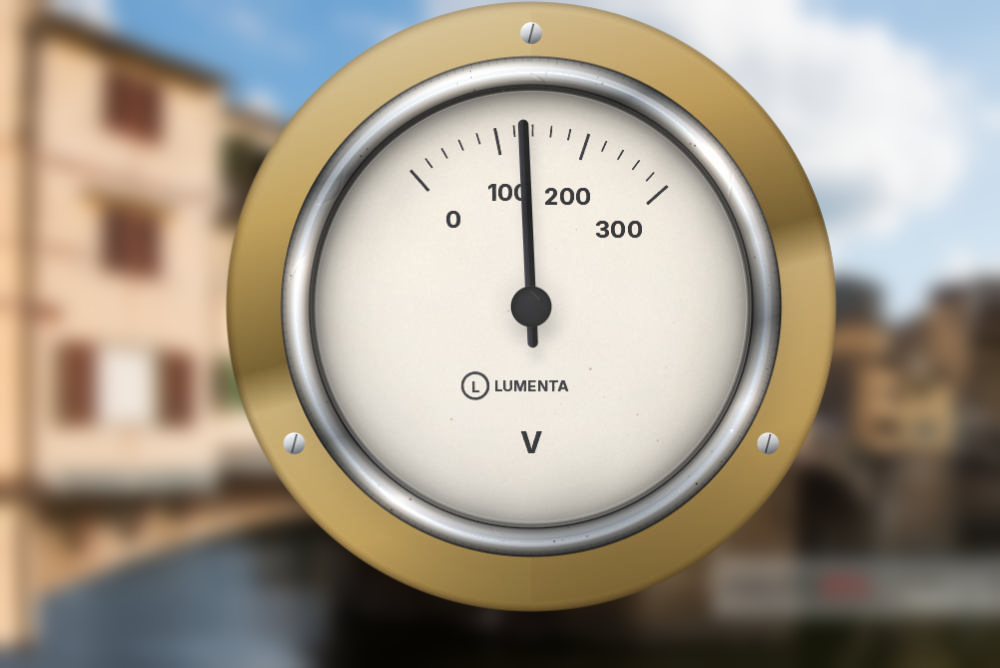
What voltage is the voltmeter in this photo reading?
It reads 130 V
